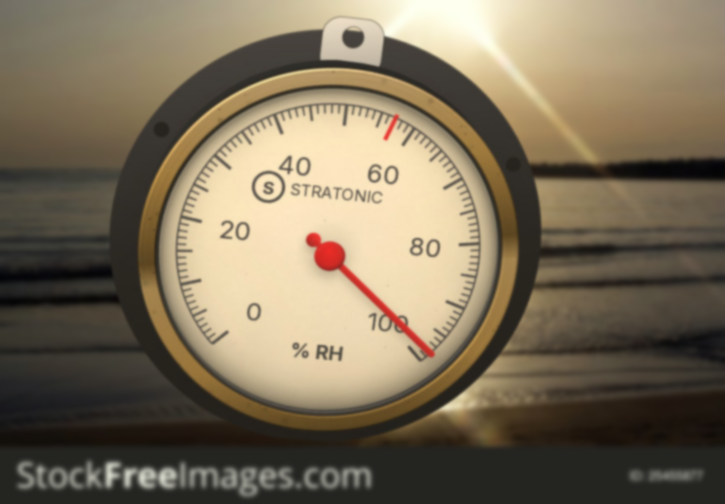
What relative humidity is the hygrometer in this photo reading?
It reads 98 %
